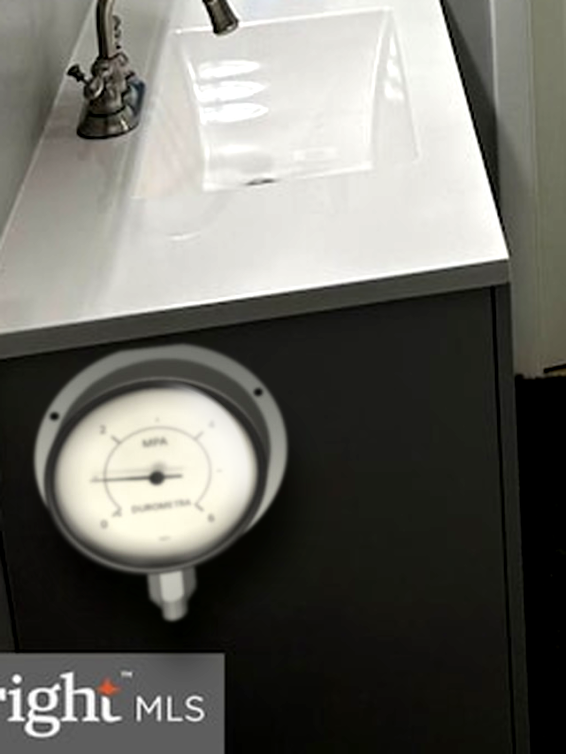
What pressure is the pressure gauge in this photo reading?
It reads 1 MPa
